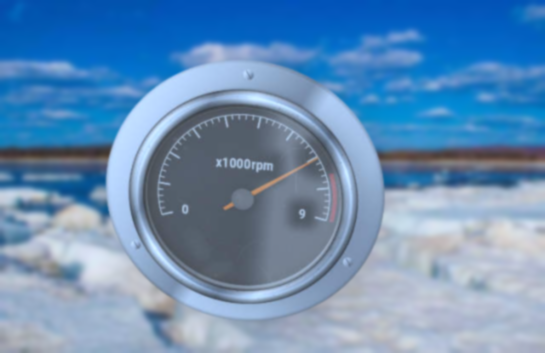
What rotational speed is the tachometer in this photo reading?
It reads 7000 rpm
